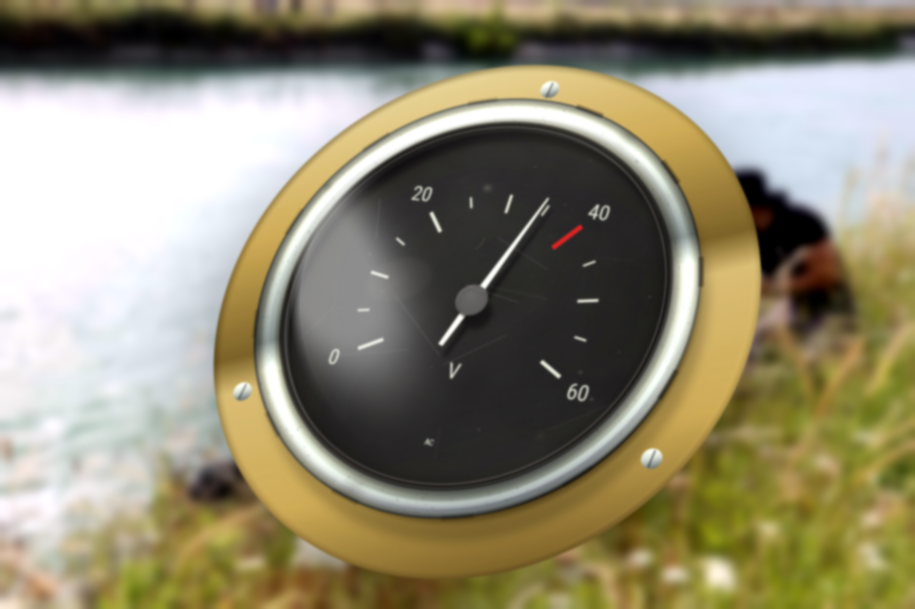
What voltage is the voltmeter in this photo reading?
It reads 35 V
